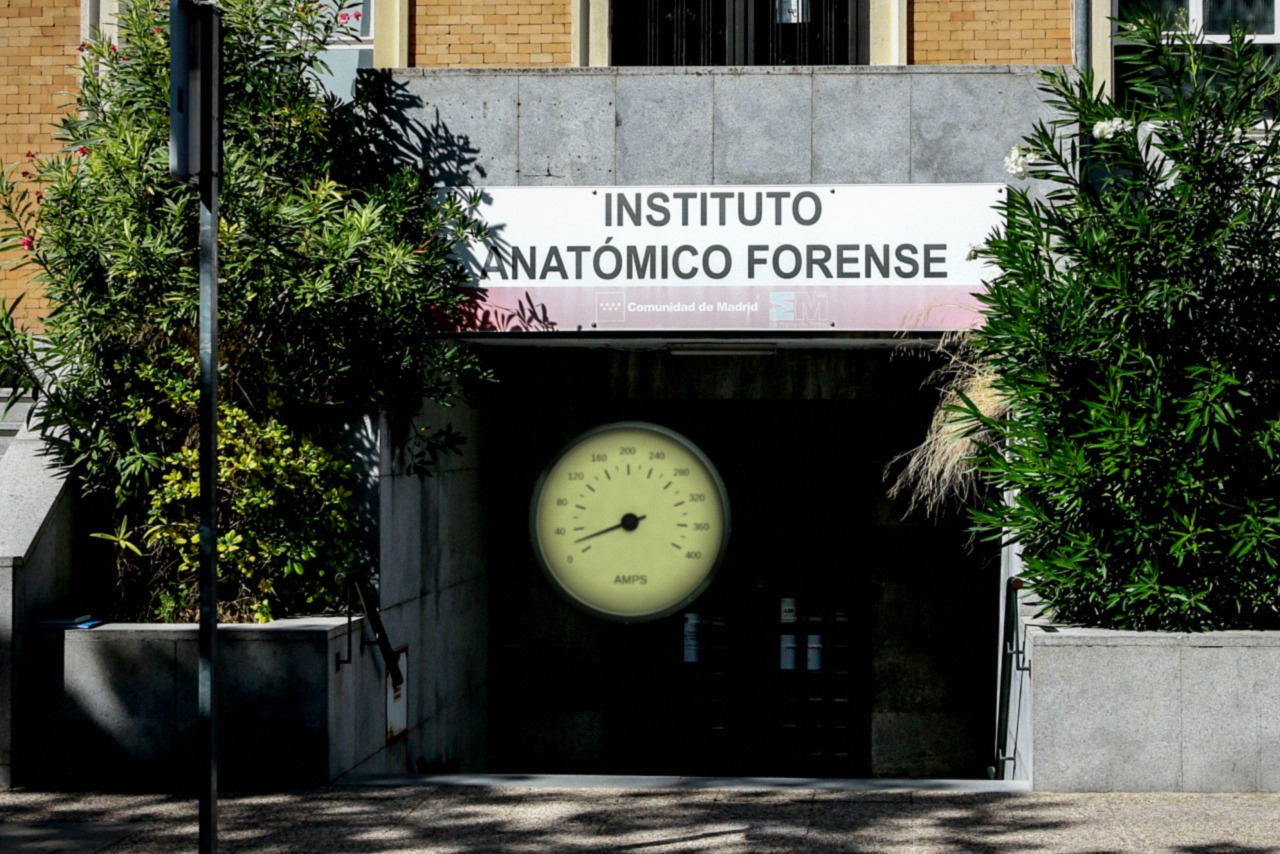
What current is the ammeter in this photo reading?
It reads 20 A
